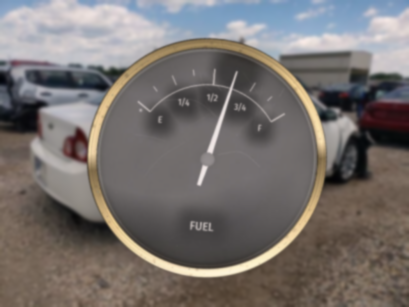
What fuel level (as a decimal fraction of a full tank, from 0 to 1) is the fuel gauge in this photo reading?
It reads 0.625
